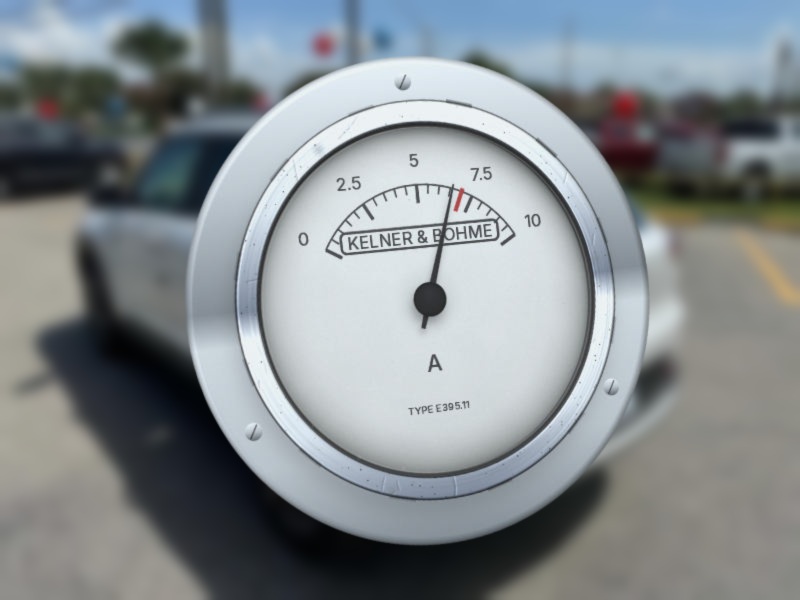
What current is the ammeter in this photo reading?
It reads 6.5 A
